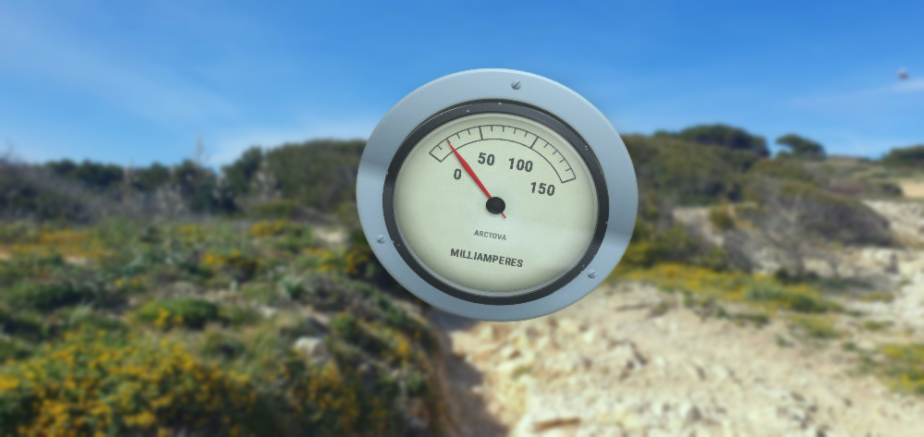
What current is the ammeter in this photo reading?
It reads 20 mA
